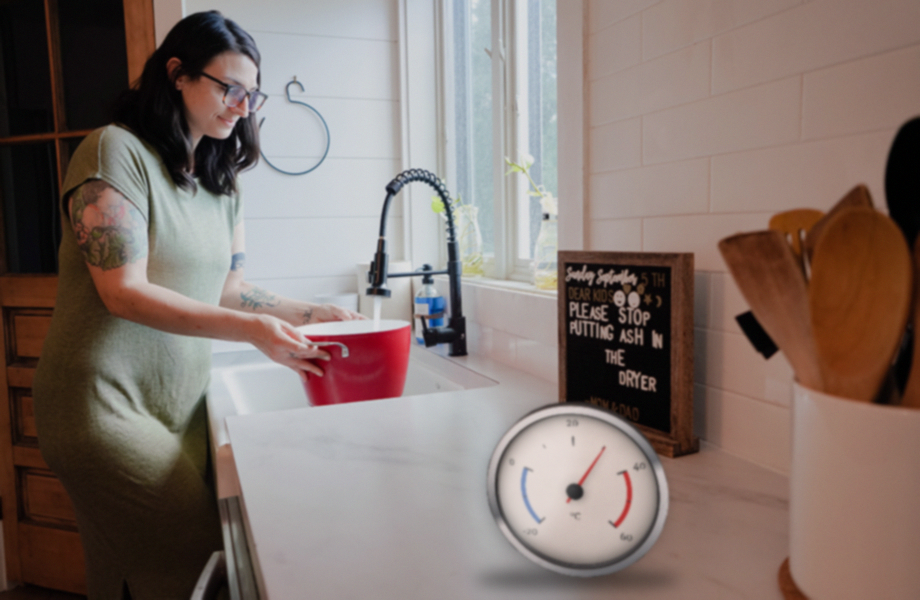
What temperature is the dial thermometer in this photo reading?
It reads 30 °C
